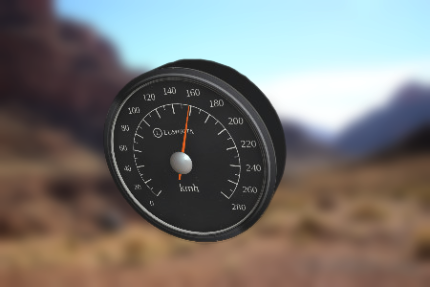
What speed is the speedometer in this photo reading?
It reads 160 km/h
